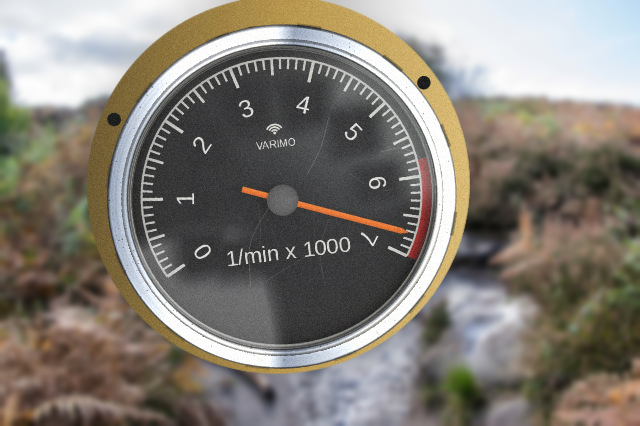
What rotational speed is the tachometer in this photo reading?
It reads 6700 rpm
